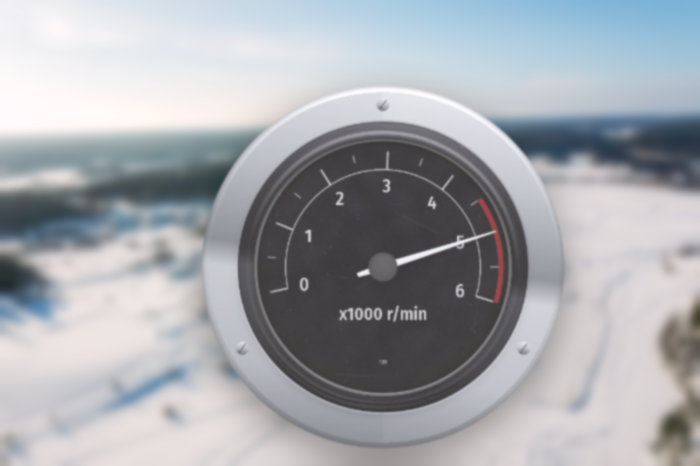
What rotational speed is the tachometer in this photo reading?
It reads 5000 rpm
